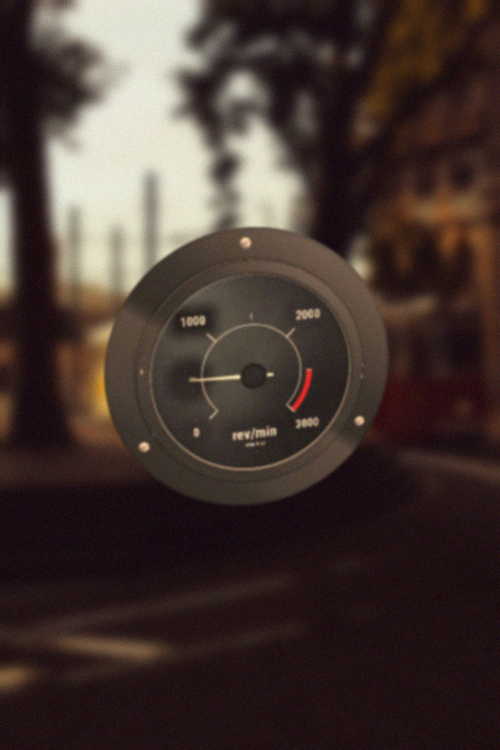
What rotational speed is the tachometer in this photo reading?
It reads 500 rpm
